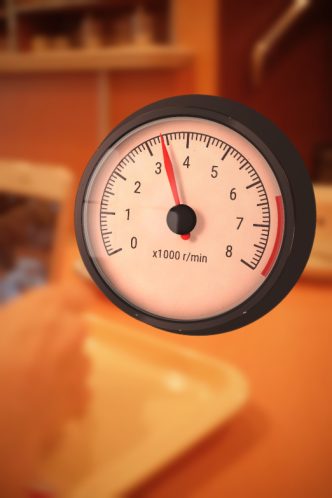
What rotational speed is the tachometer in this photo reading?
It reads 3400 rpm
